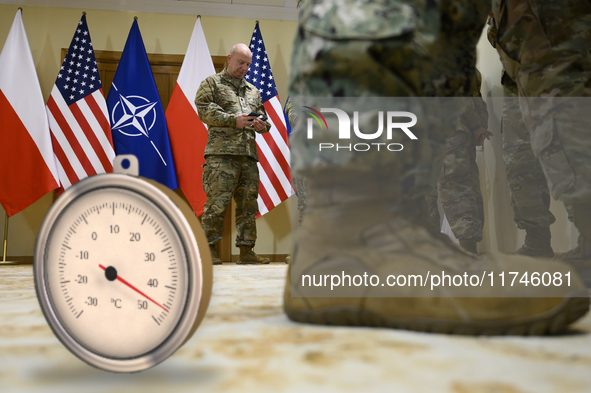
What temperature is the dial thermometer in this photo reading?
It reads 45 °C
